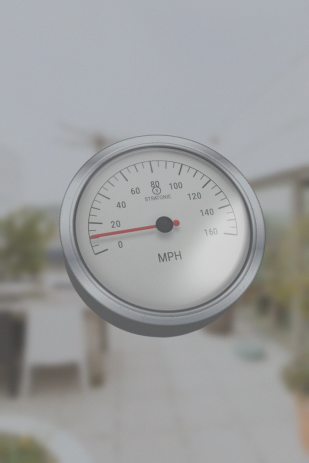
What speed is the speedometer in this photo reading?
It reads 10 mph
